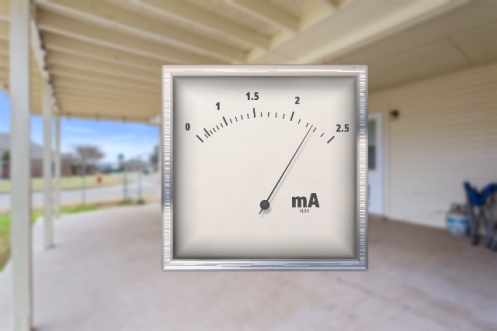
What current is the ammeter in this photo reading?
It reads 2.25 mA
